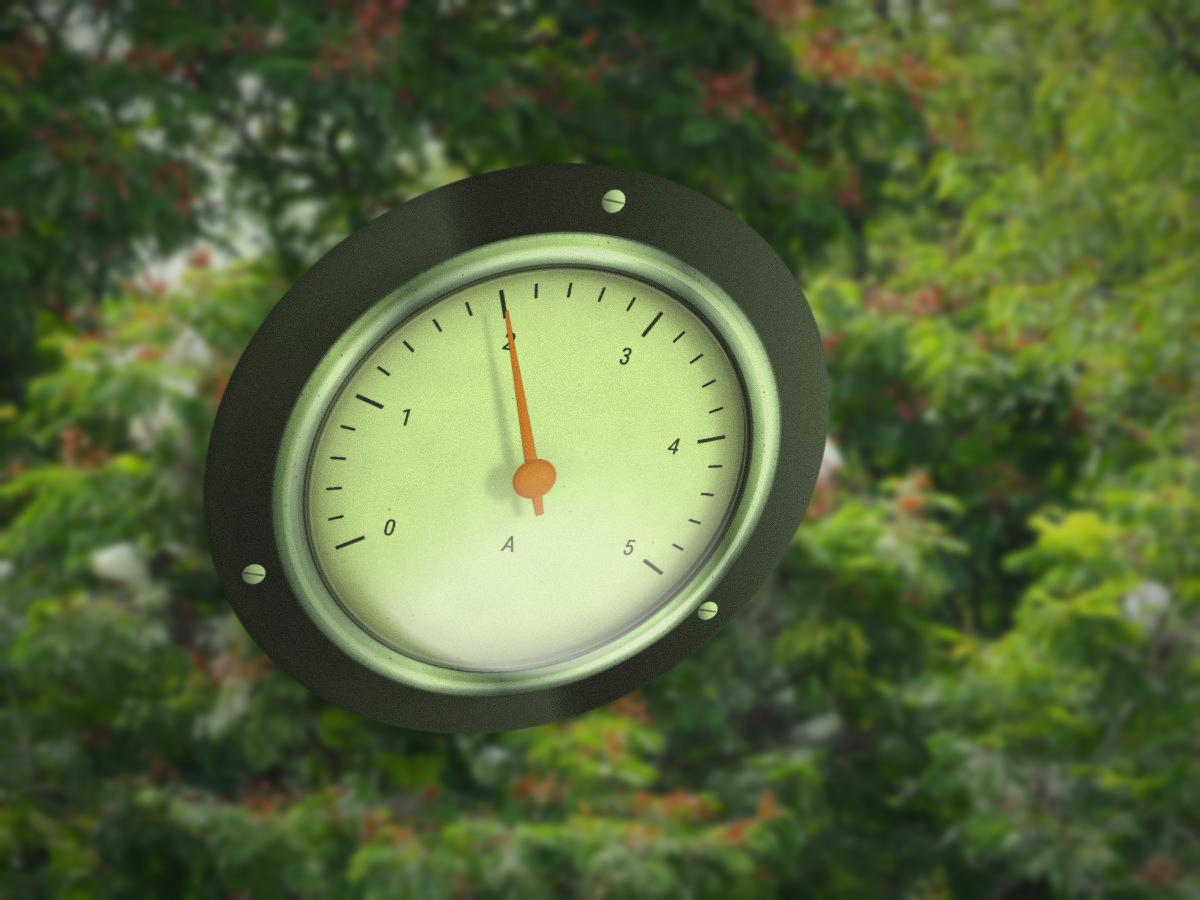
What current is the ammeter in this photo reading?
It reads 2 A
